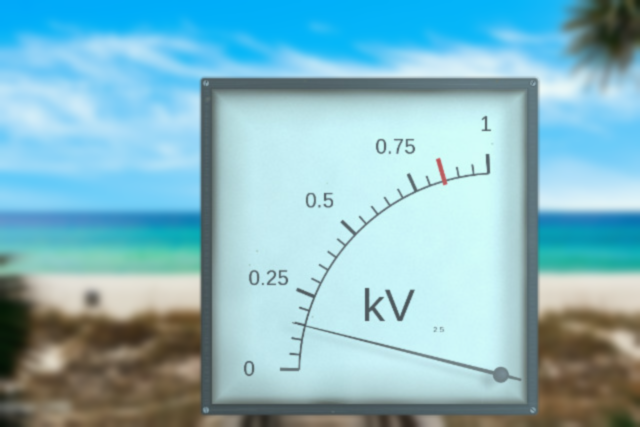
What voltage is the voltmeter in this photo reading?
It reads 0.15 kV
